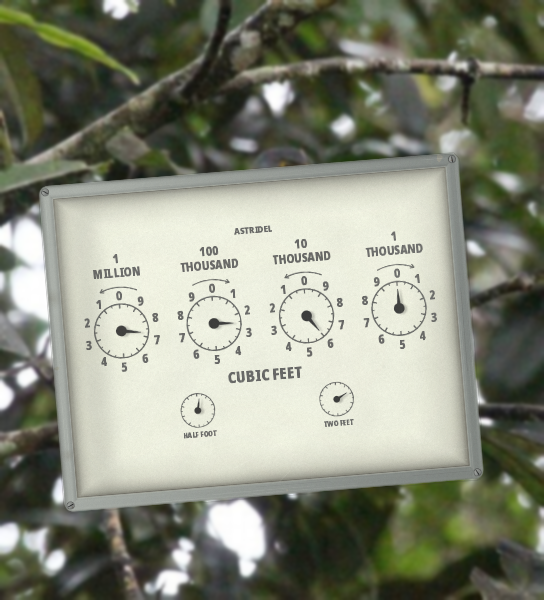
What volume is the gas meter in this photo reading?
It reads 726000 ft³
